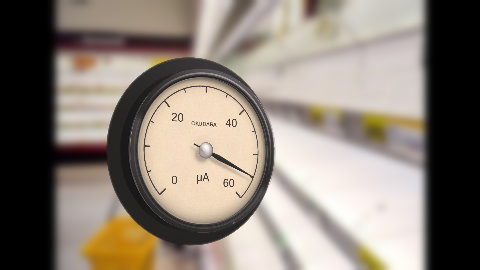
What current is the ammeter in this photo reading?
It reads 55 µA
